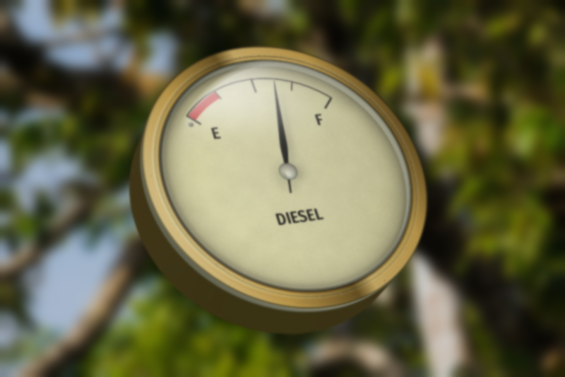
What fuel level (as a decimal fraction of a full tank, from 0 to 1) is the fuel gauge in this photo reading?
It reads 0.625
